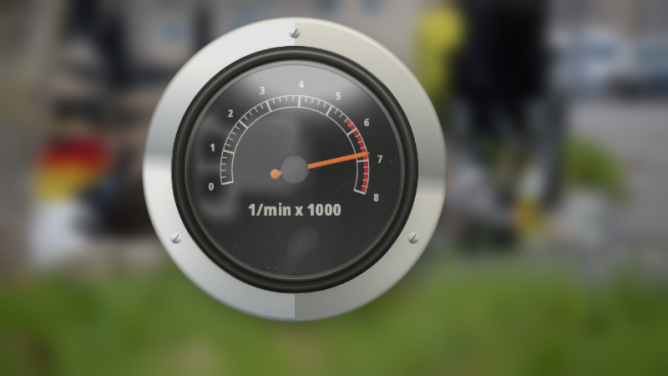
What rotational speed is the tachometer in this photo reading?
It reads 6800 rpm
